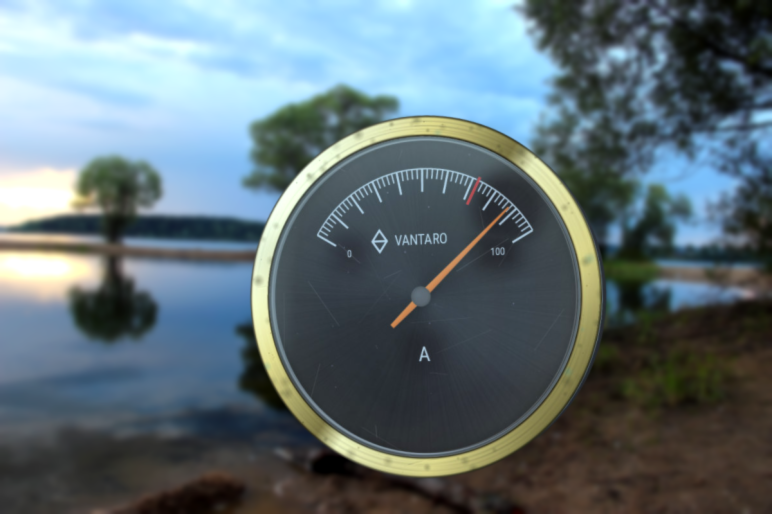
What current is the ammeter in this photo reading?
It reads 88 A
